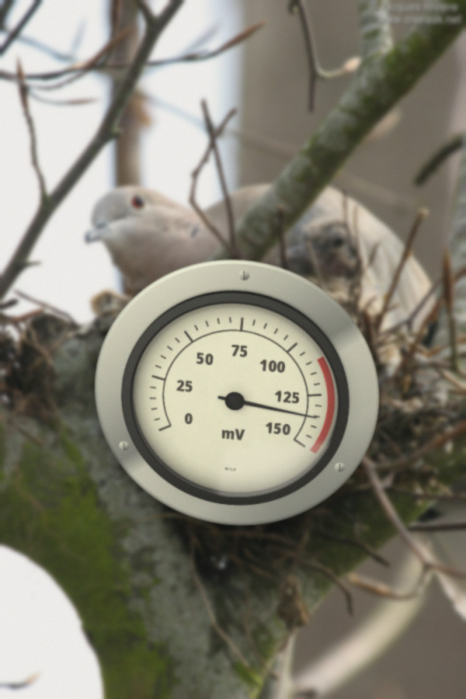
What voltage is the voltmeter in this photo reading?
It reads 135 mV
